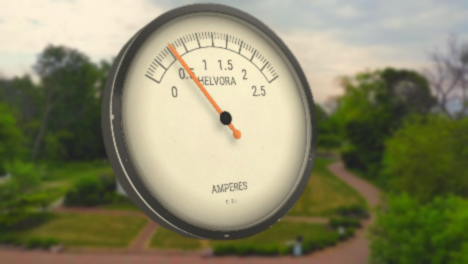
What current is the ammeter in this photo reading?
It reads 0.5 A
